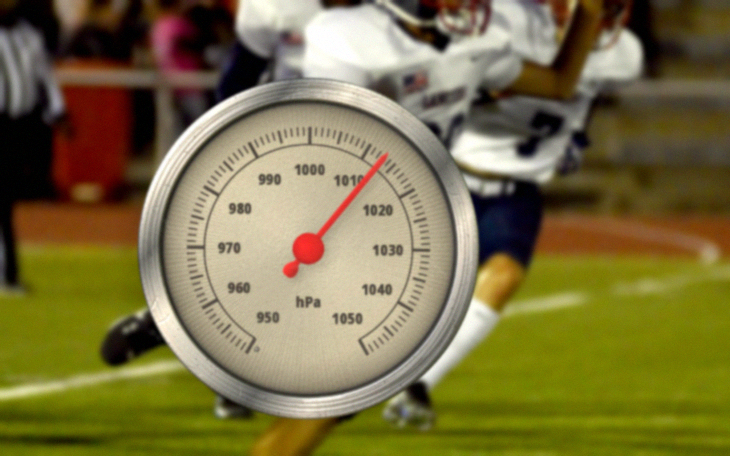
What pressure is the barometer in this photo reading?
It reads 1013 hPa
